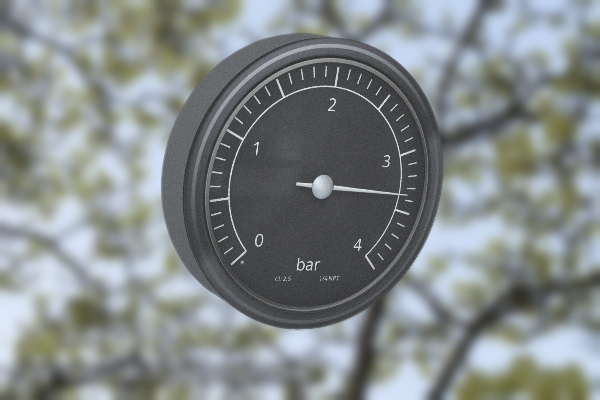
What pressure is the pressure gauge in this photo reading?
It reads 3.35 bar
